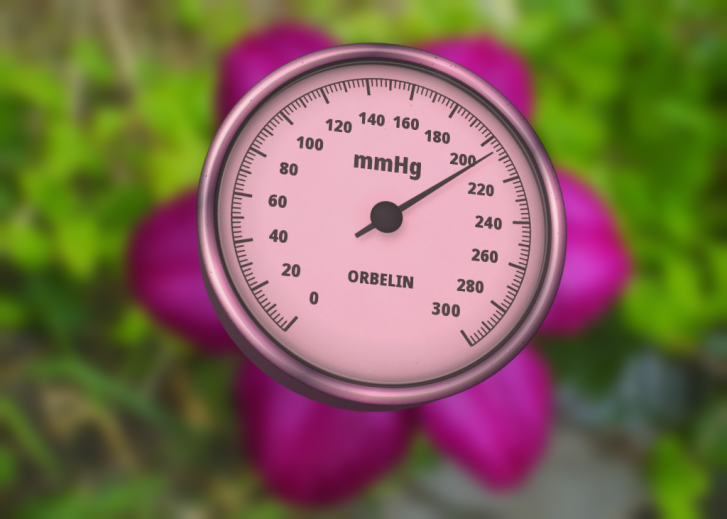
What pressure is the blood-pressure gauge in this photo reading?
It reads 206 mmHg
